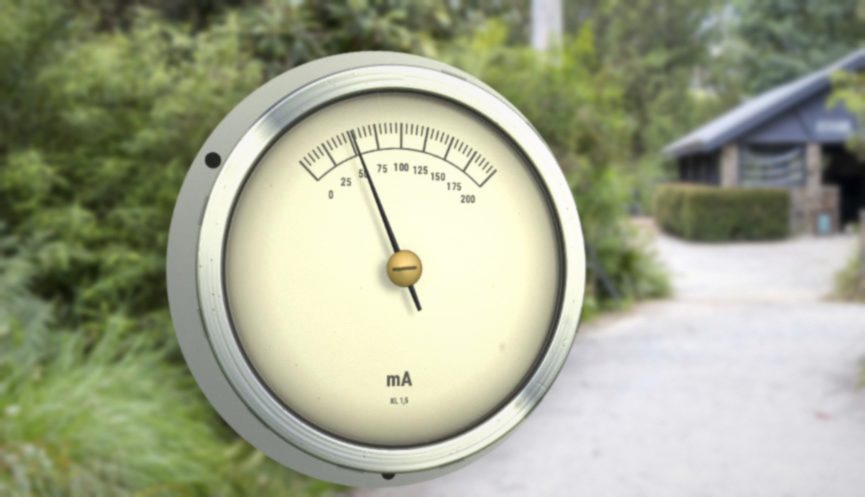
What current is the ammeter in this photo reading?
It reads 50 mA
